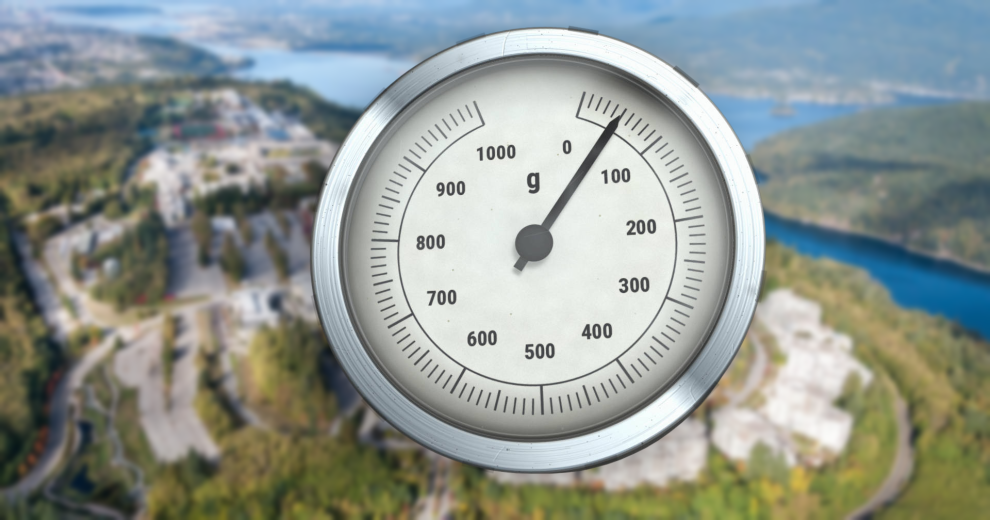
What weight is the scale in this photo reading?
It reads 50 g
